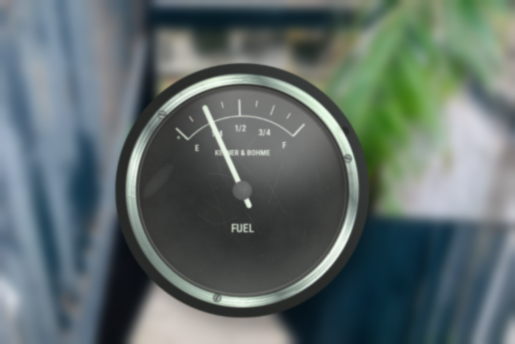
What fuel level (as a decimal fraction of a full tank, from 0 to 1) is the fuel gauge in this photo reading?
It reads 0.25
